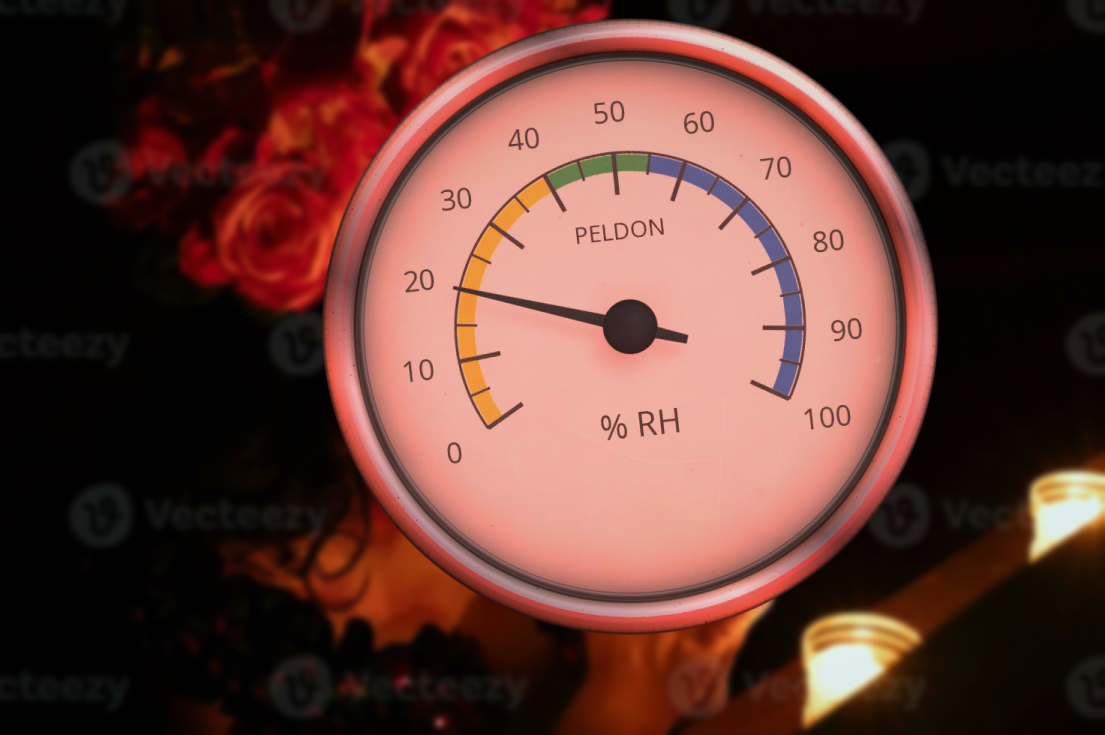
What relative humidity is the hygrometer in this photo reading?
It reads 20 %
